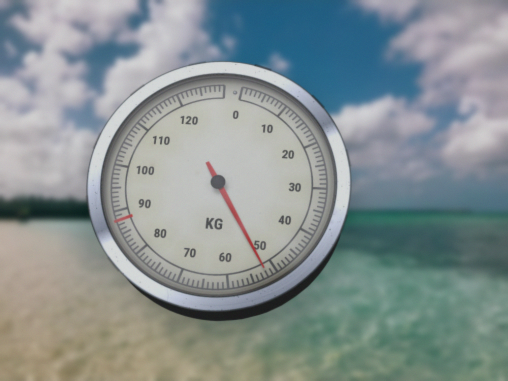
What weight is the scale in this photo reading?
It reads 52 kg
